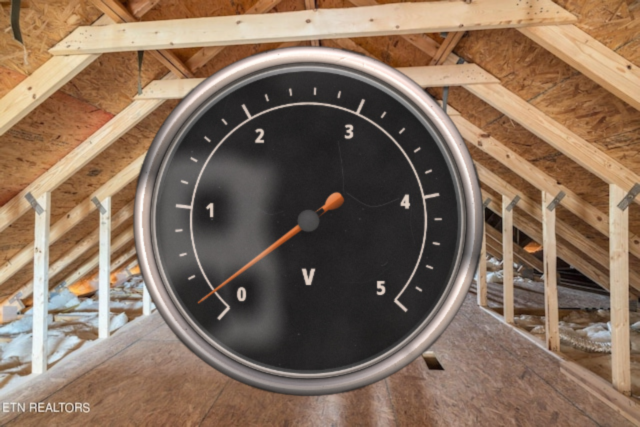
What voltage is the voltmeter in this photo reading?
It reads 0.2 V
